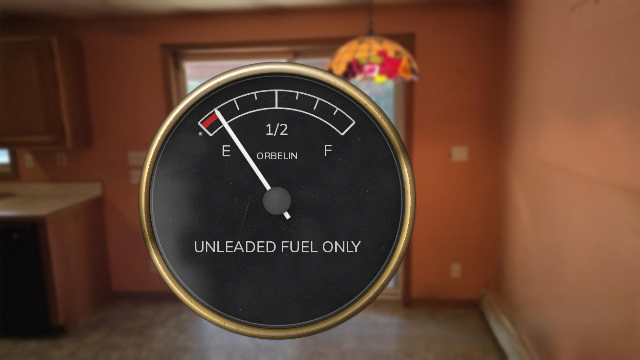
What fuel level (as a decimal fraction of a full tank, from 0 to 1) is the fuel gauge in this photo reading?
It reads 0.125
